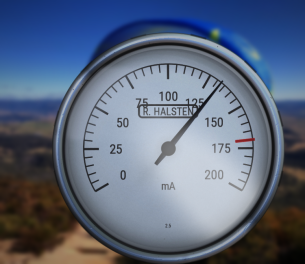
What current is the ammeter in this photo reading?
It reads 132.5 mA
